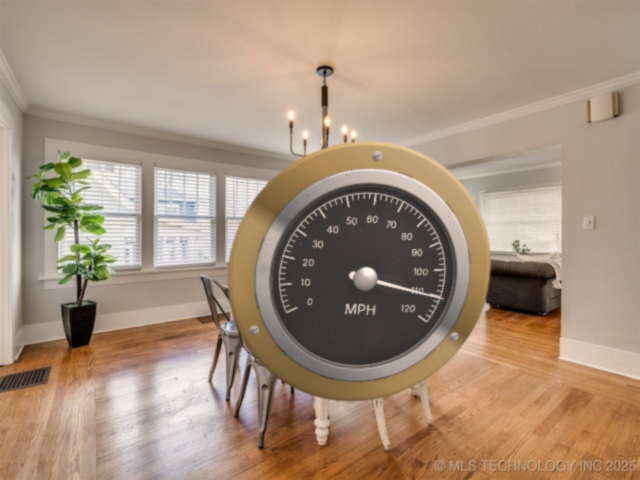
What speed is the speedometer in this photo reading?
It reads 110 mph
